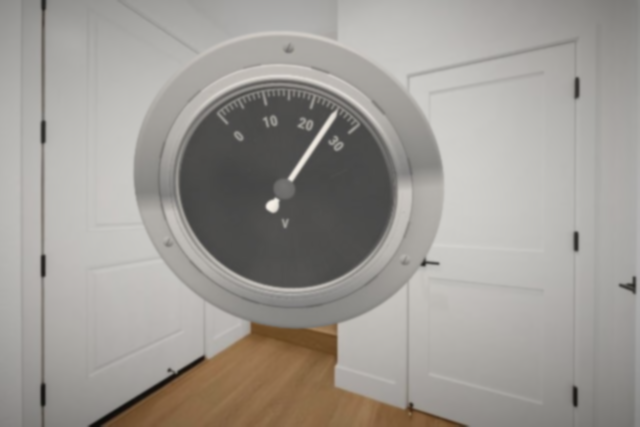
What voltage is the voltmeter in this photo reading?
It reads 25 V
